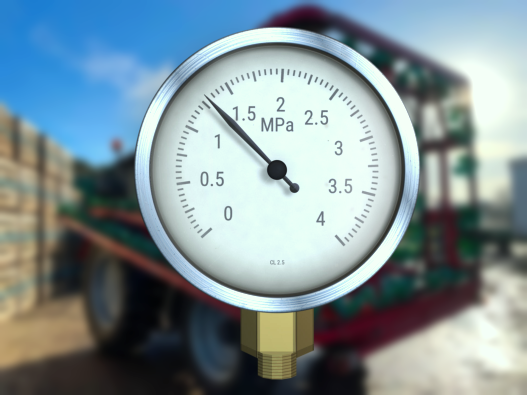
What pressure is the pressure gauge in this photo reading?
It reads 1.3 MPa
